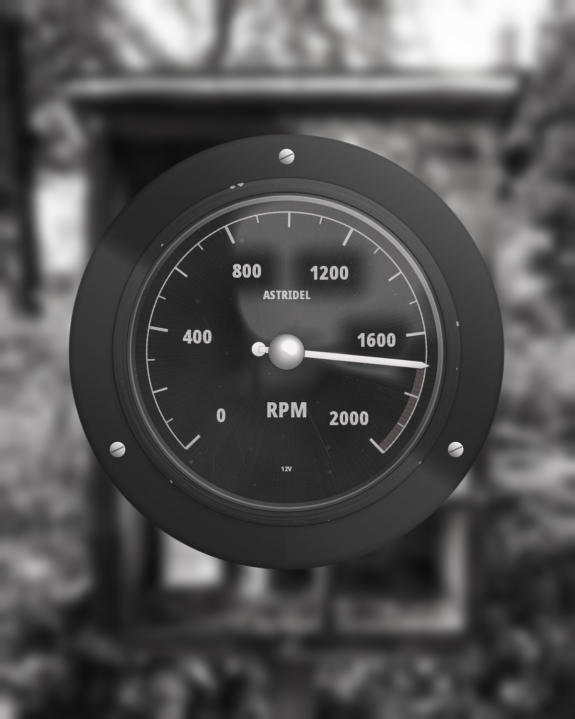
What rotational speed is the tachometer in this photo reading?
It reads 1700 rpm
